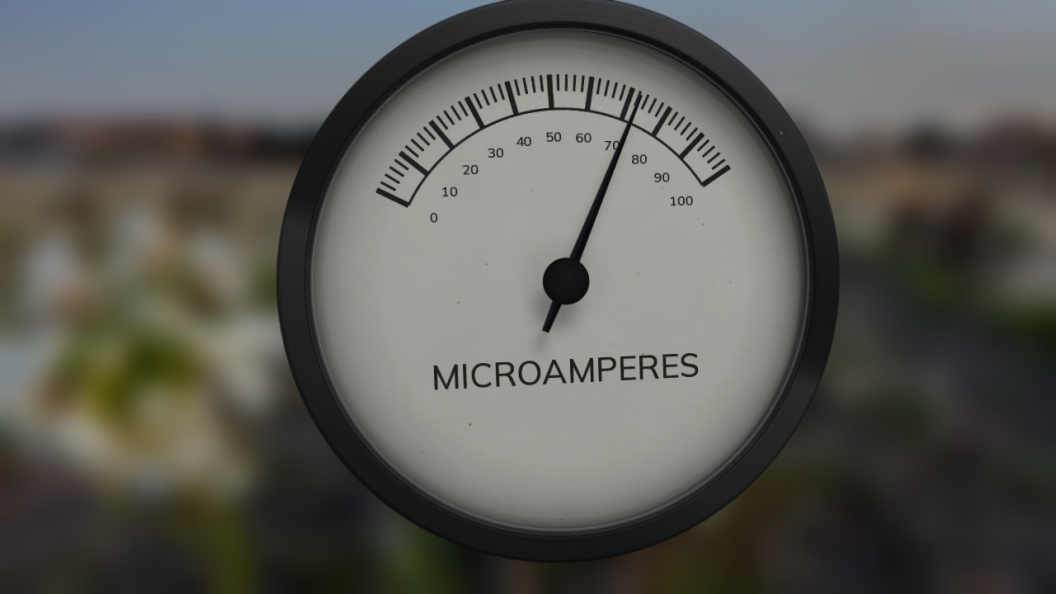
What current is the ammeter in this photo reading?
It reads 72 µA
